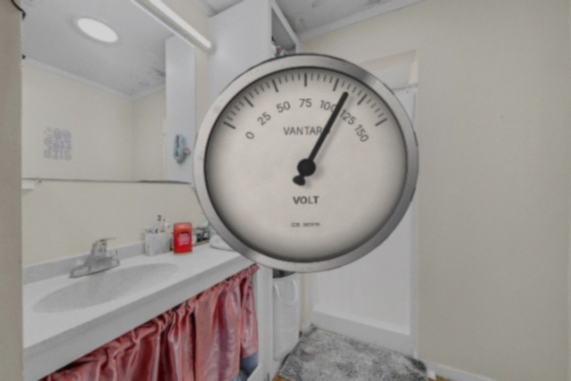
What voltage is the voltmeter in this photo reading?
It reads 110 V
